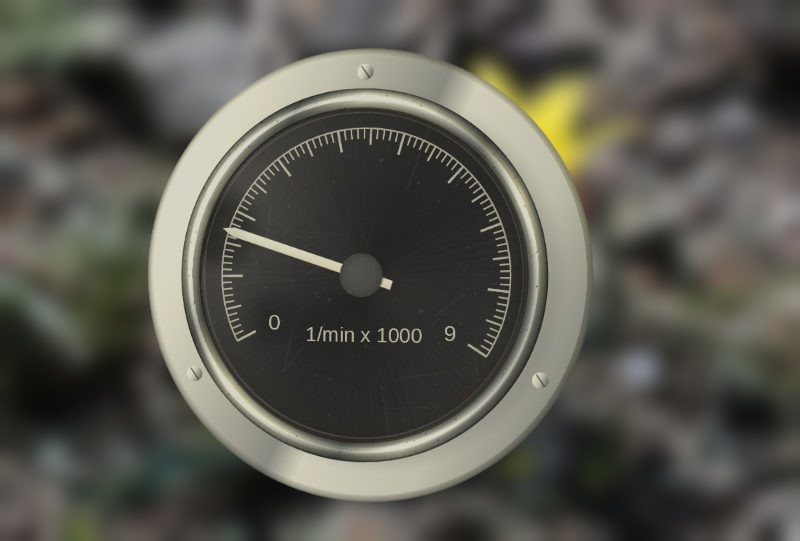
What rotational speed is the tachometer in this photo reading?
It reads 1700 rpm
